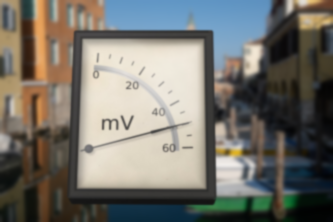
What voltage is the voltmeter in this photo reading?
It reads 50 mV
